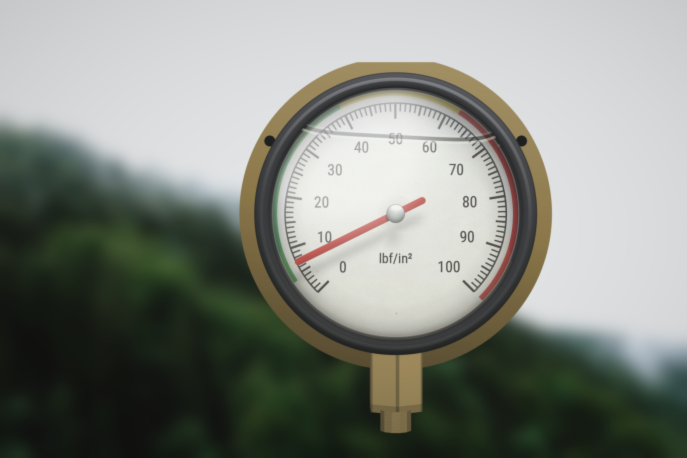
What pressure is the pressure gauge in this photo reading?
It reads 7 psi
